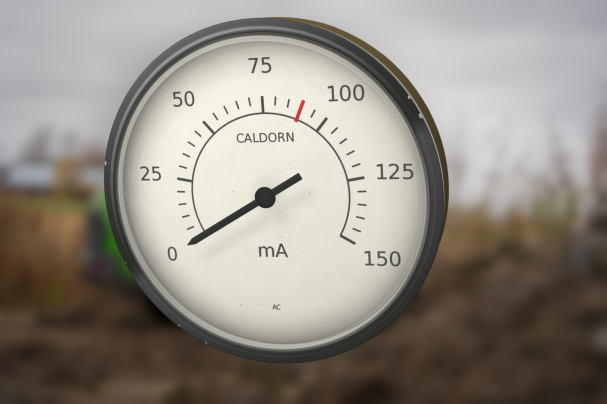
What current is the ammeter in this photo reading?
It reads 0 mA
